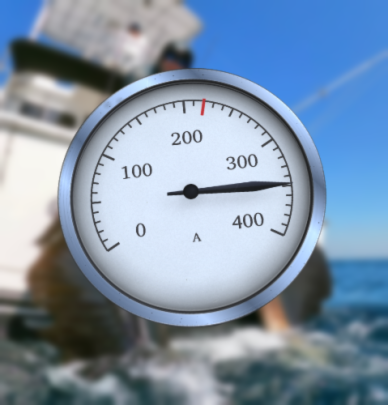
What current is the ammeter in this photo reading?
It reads 350 A
